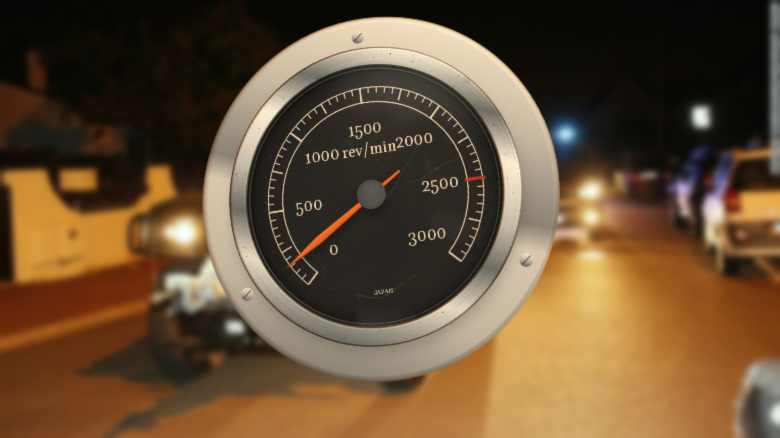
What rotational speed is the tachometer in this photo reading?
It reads 150 rpm
